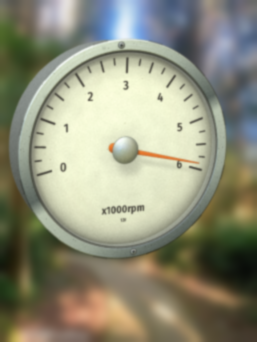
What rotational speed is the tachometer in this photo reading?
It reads 5875 rpm
